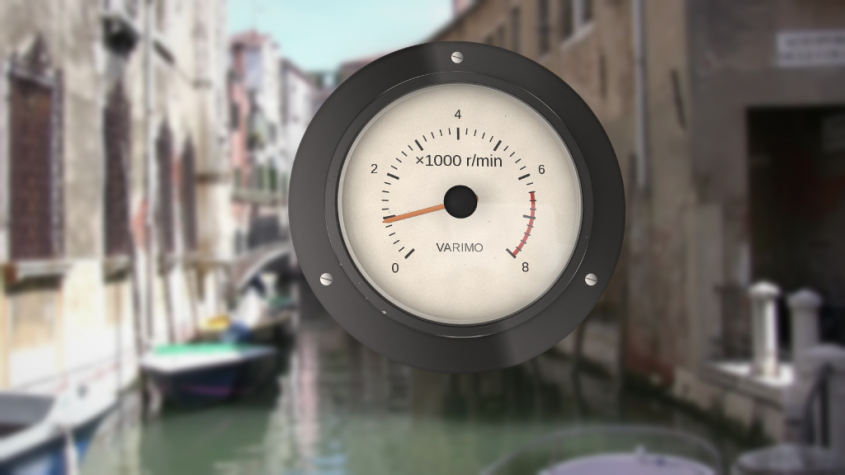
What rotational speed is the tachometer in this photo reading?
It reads 900 rpm
